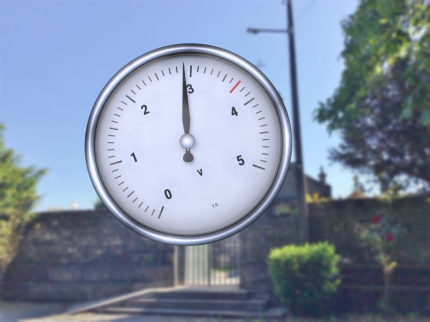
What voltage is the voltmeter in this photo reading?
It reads 2.9 V
